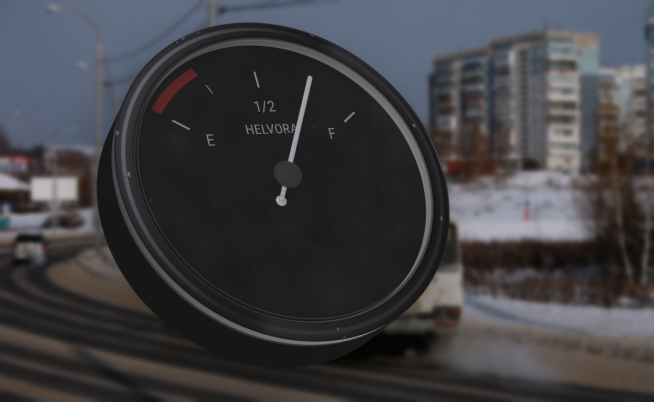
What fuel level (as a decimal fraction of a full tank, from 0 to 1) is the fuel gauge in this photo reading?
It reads 0.75
